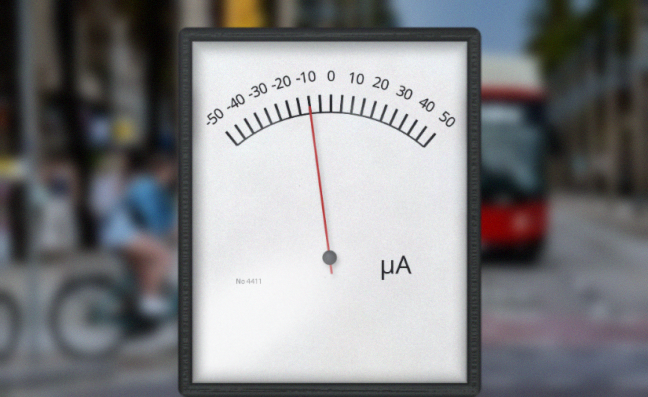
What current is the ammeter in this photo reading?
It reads -10 µA
